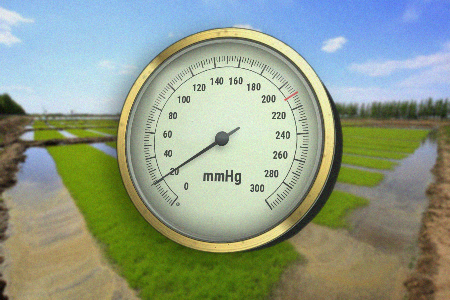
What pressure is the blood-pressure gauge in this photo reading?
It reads 20 mmHg
